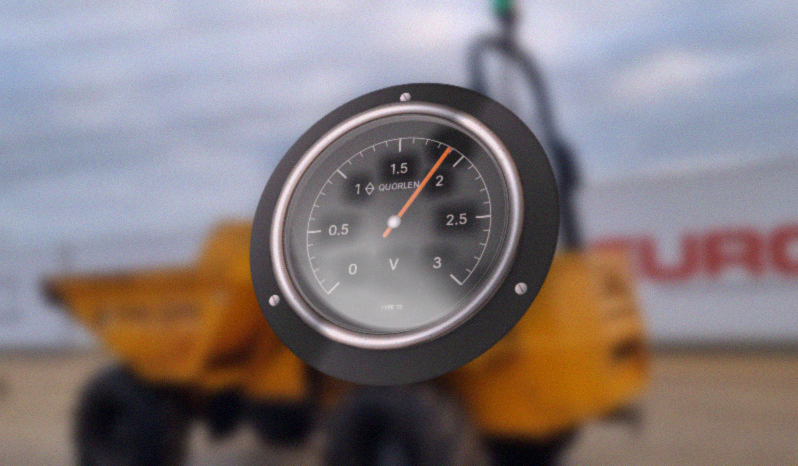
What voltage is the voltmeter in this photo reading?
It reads 1.9 V
